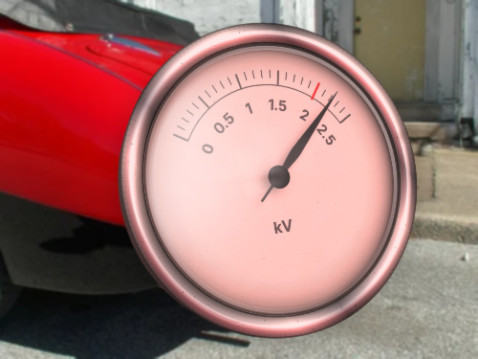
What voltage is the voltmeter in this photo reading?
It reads 2.2 kV
